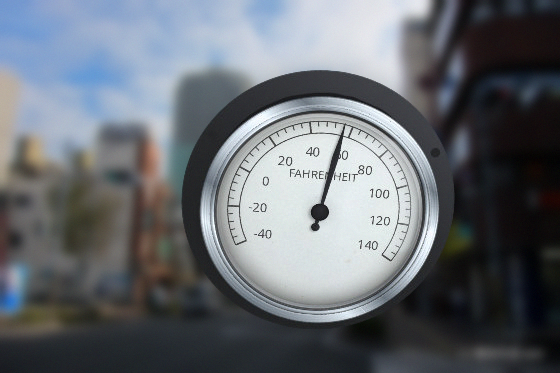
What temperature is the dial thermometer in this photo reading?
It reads 56 °F
